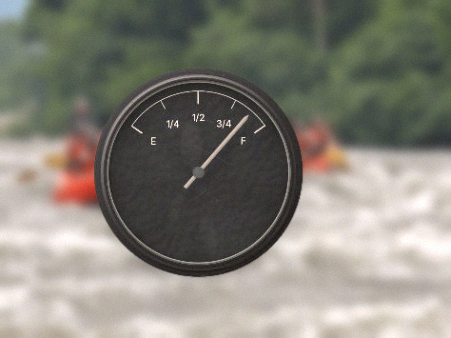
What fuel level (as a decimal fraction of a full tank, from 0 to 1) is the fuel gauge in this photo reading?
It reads 0.875
